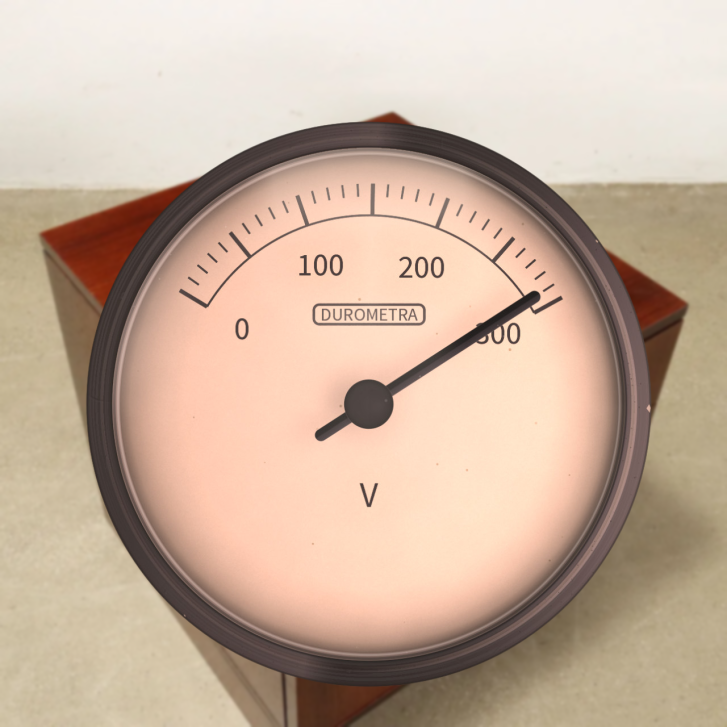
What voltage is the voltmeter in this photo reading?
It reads 290 V
